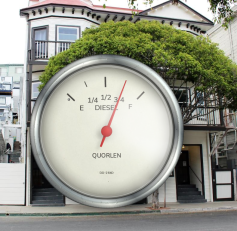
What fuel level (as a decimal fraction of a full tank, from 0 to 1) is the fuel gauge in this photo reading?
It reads 0.75
